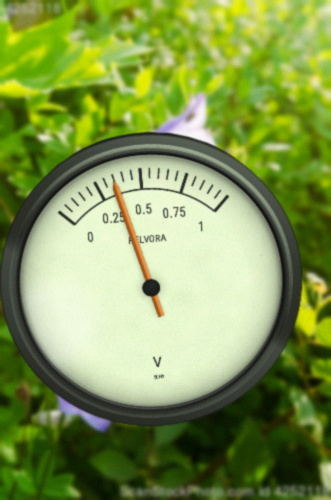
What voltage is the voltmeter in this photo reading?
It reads 0.35 V
